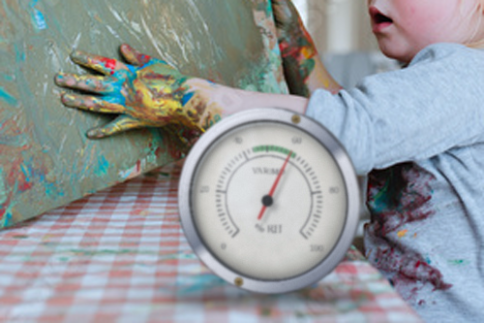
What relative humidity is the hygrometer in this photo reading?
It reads 60 %
